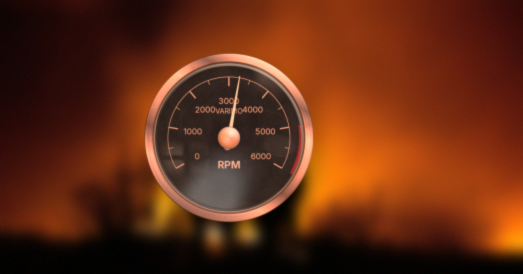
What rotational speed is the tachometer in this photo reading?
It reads 3250 rpm
